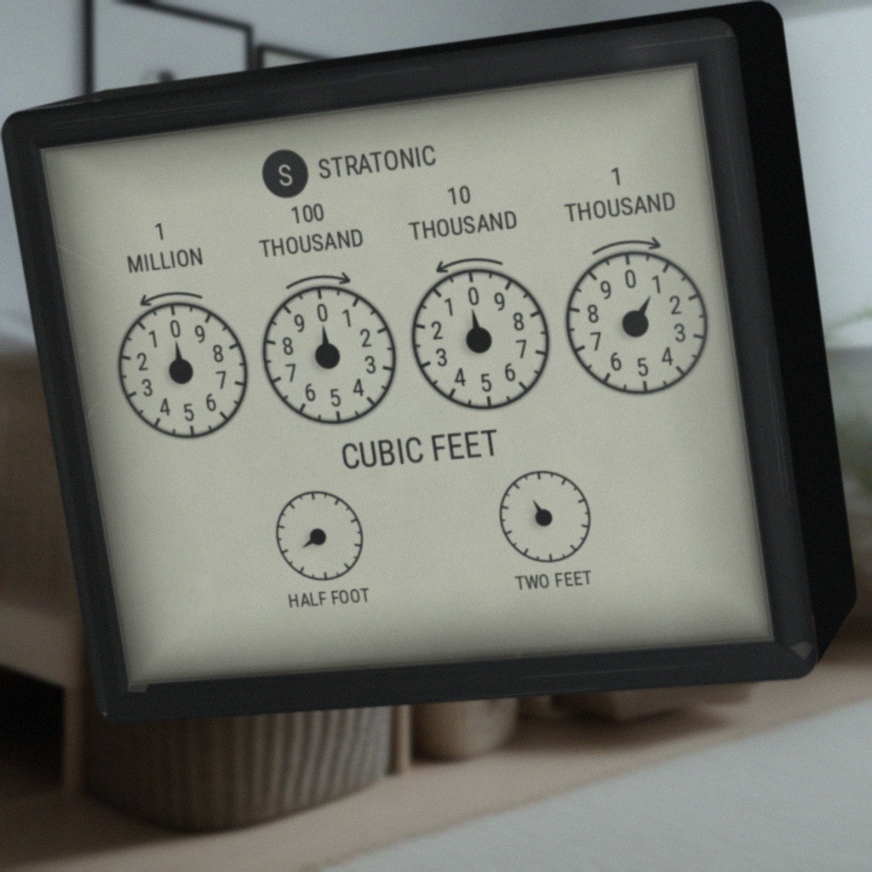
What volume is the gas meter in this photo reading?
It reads 100 ft³
